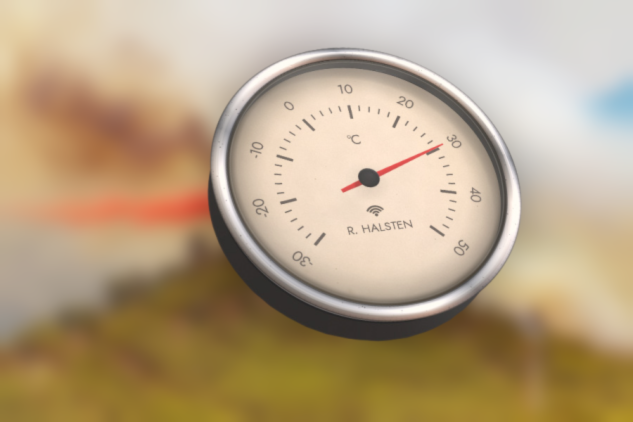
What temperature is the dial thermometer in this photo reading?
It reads 30 °C
